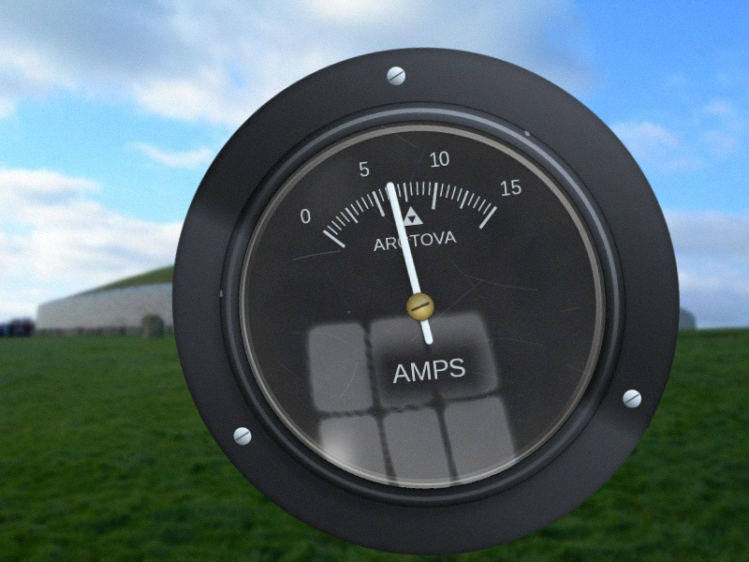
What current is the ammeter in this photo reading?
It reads 6.5 A
